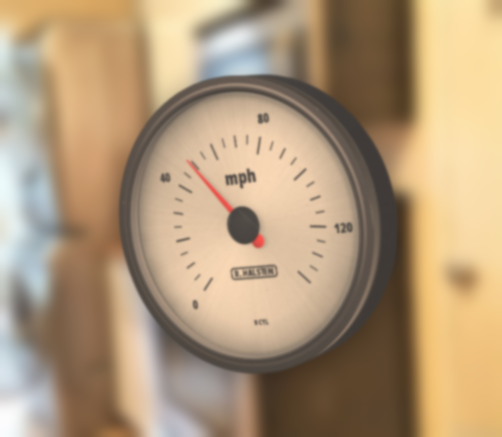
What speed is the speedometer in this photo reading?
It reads 50 mph
